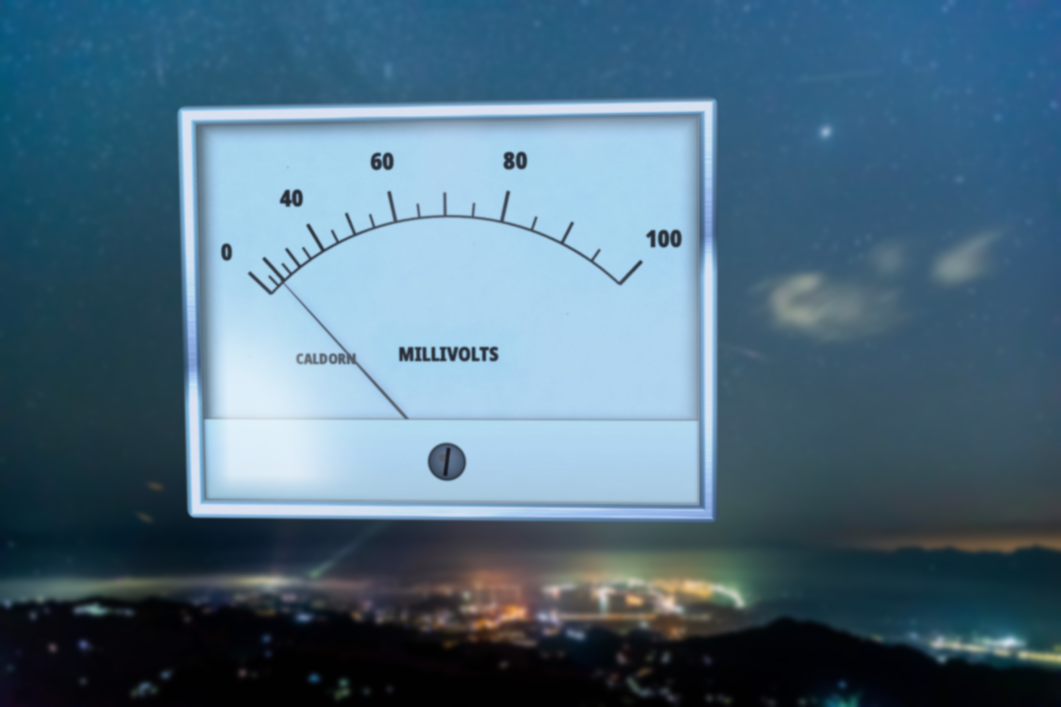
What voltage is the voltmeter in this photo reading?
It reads 20 mV
